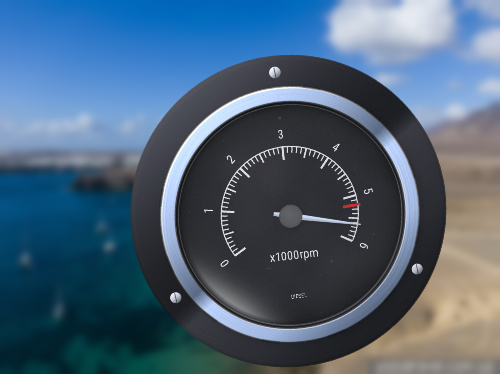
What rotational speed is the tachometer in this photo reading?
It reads 5600 rpm
